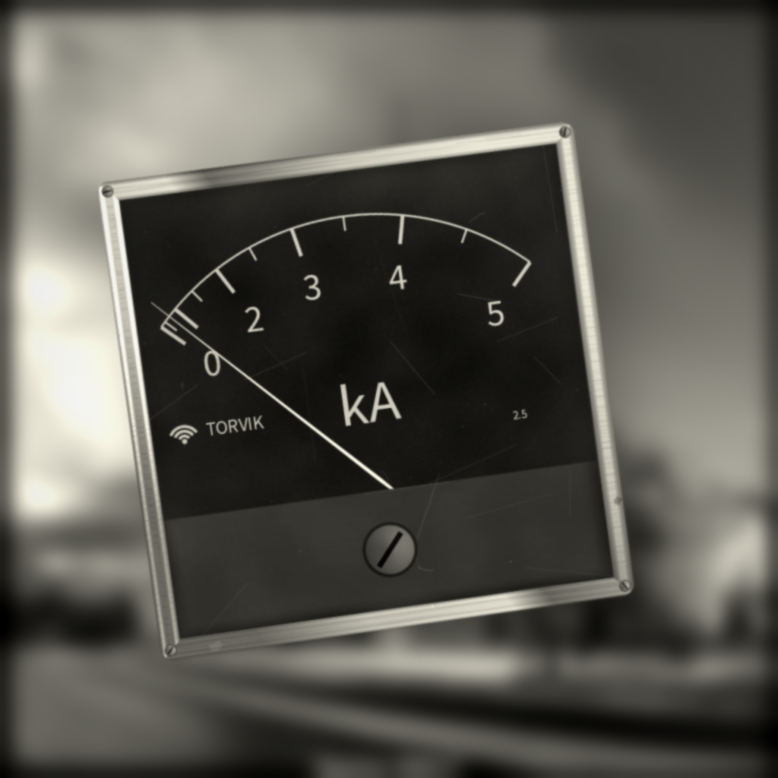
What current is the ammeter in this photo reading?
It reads 0.75 kA
